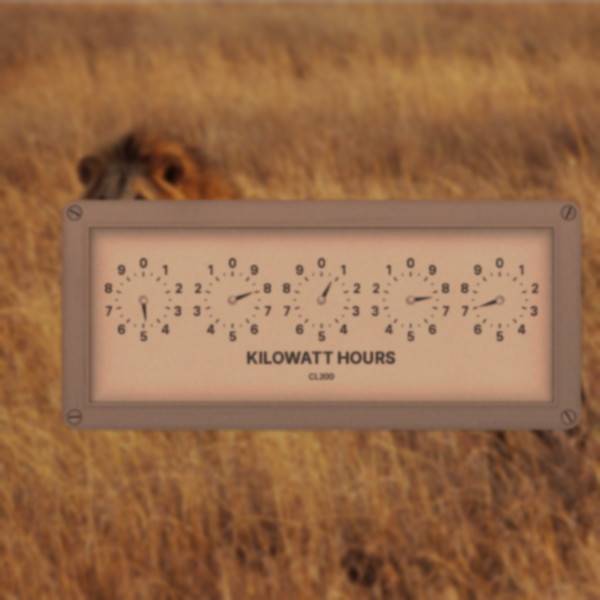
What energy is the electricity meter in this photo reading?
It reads 48077 kWh
